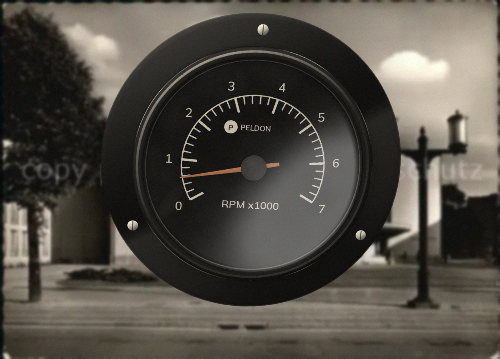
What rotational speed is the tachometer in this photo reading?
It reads 600 rpm
